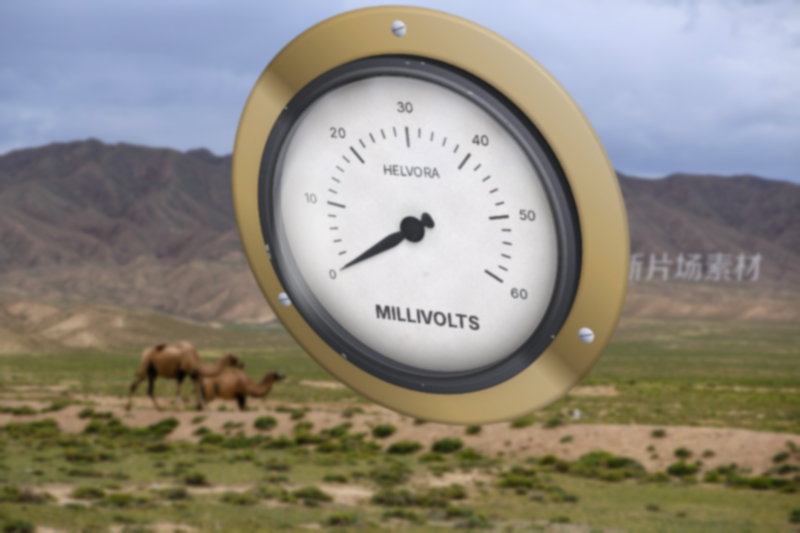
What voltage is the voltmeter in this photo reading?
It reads 0 mV
